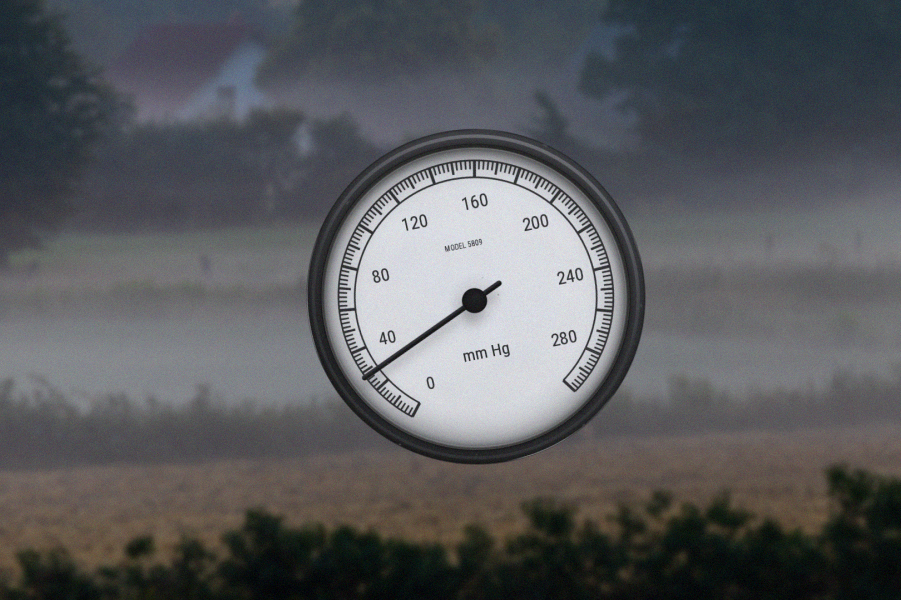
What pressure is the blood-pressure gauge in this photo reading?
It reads 28 mmHg
